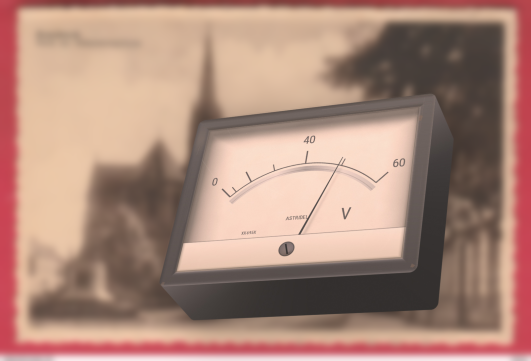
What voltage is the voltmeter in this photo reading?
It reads 50 V
